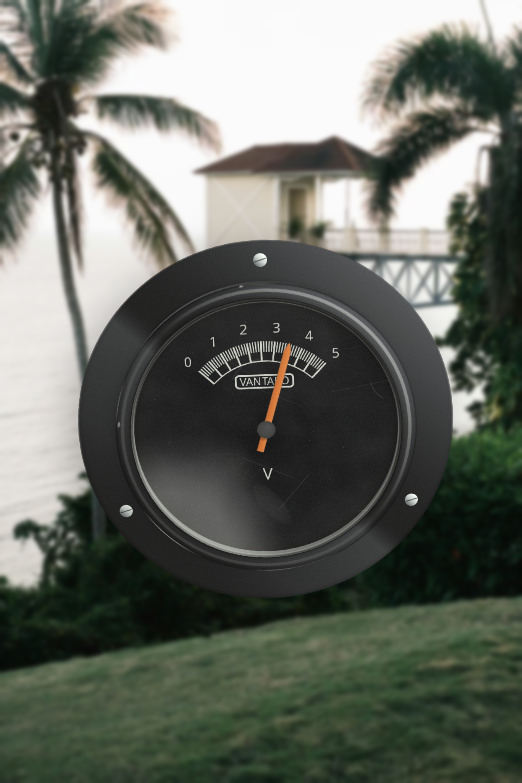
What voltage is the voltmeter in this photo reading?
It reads 3.5 V
